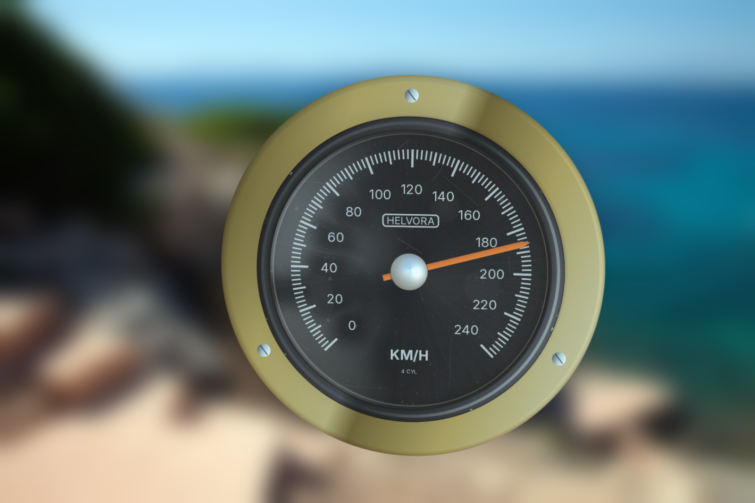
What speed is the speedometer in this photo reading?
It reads 186 km/h
